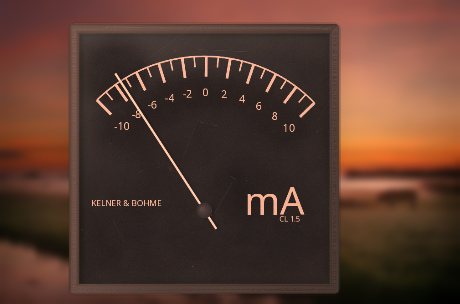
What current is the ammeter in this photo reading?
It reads -7.5 mA
